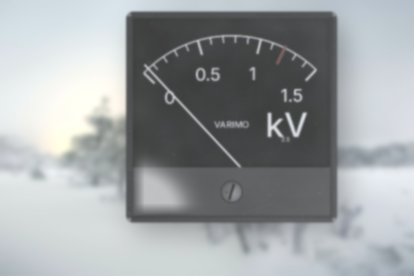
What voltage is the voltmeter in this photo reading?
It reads 0.05 kV
